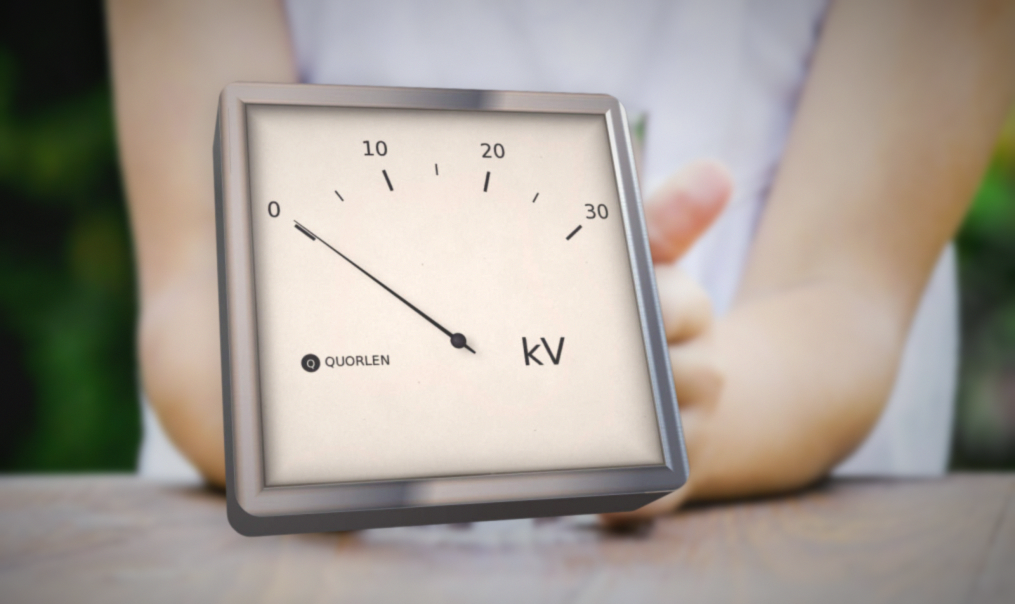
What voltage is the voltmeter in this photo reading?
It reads 0 kV
